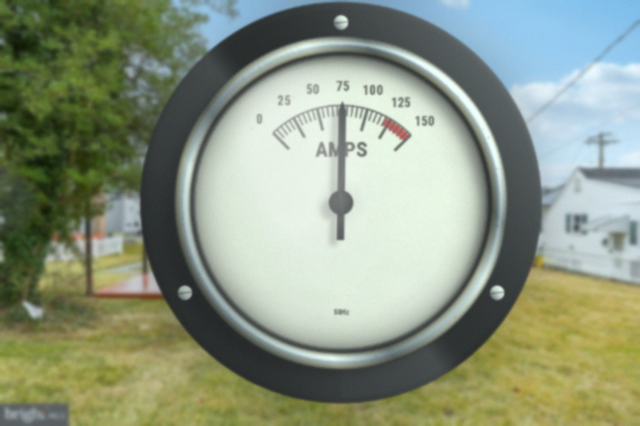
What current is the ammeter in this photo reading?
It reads 75 A
